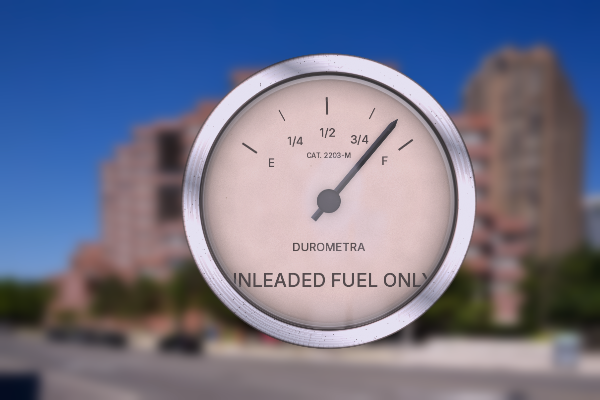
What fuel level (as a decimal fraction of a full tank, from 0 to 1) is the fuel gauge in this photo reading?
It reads 0.875
